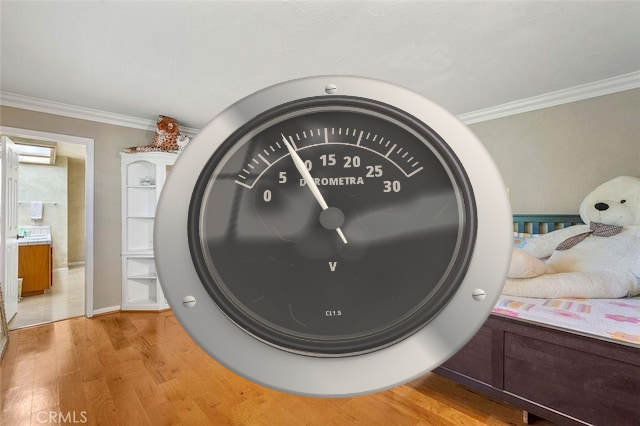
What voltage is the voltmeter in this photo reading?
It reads 9 V
